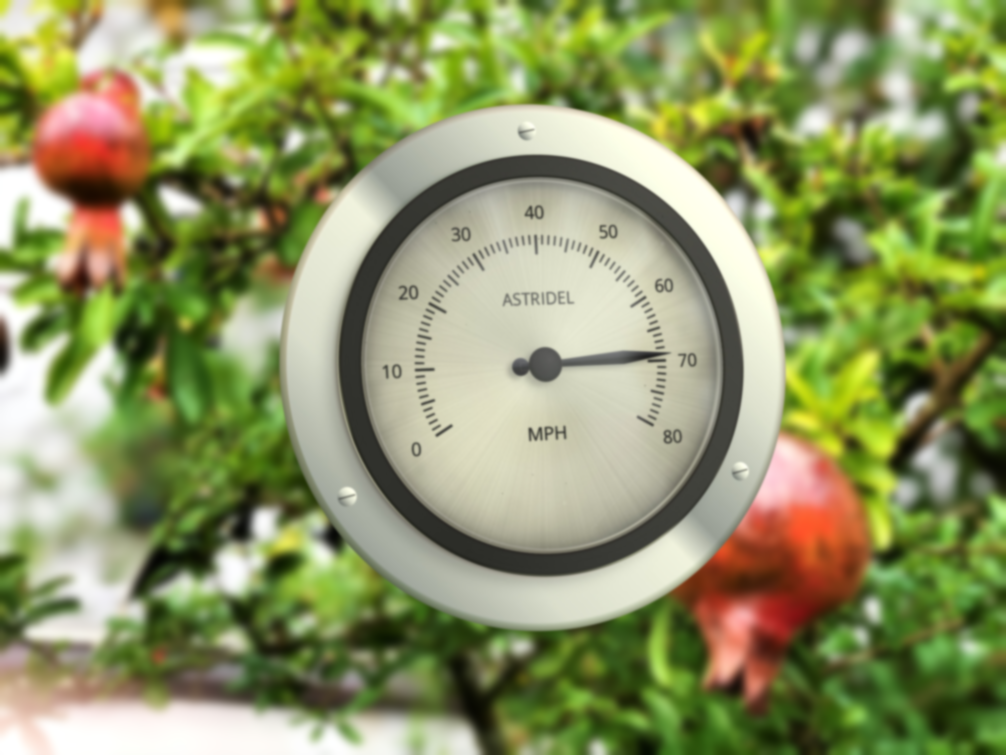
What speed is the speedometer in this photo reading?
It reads 69 mph
